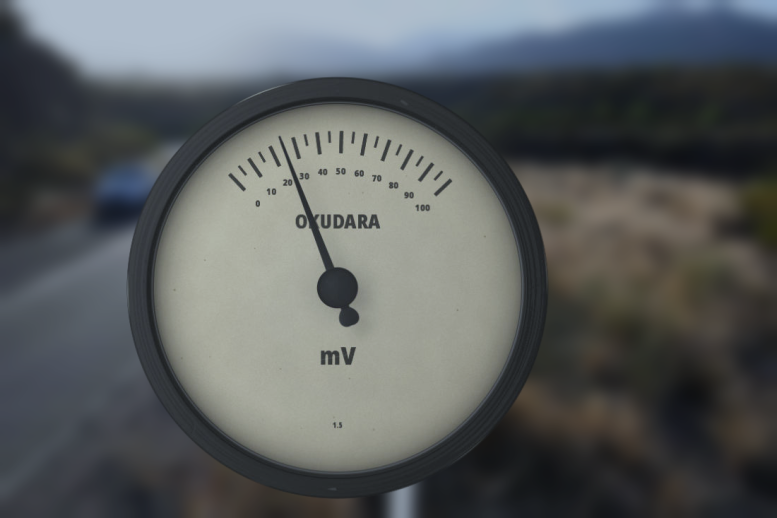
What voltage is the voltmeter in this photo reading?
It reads 25 mV
